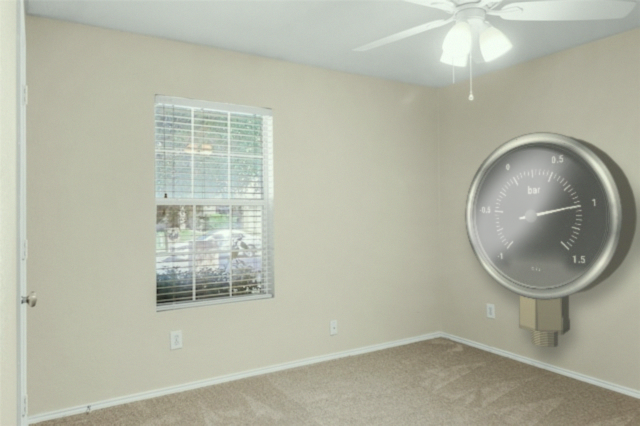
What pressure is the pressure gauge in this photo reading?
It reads 1 bar
